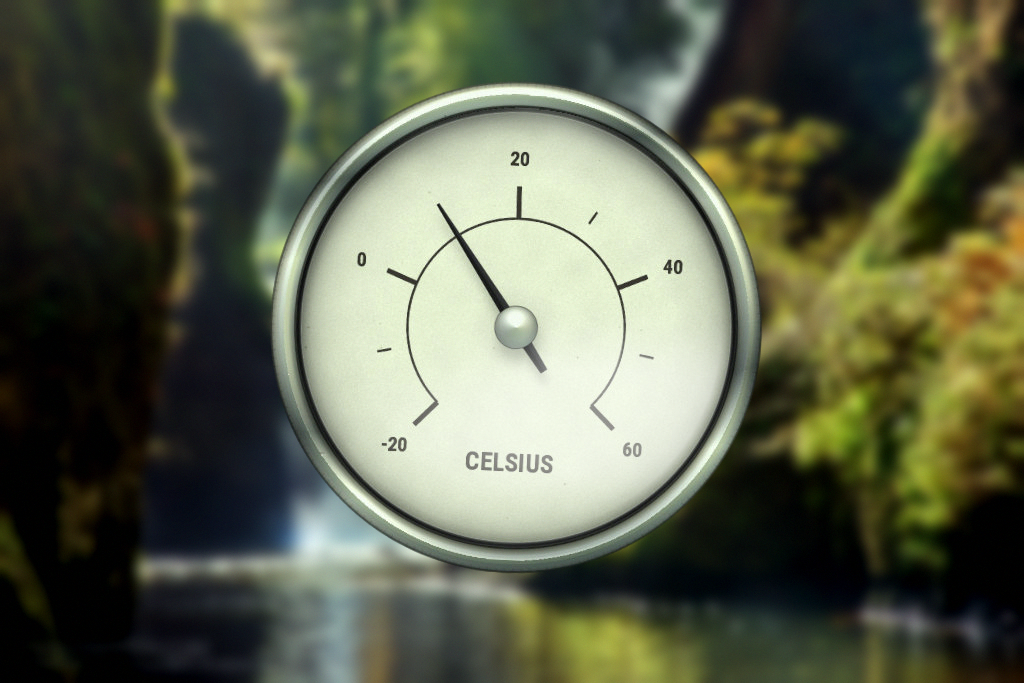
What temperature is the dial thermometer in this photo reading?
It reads 10 °C
